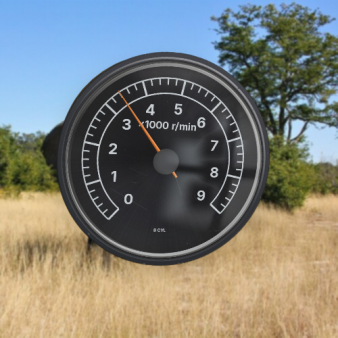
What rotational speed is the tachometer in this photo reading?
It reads 3400 rpm
